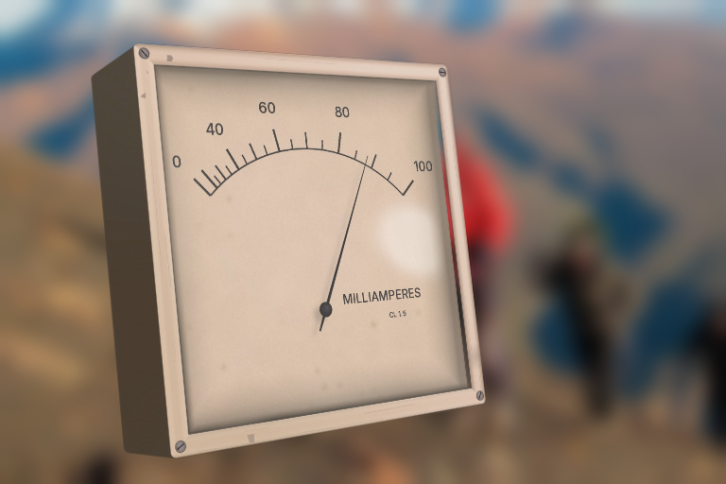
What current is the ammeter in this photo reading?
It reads 87.5 mA
